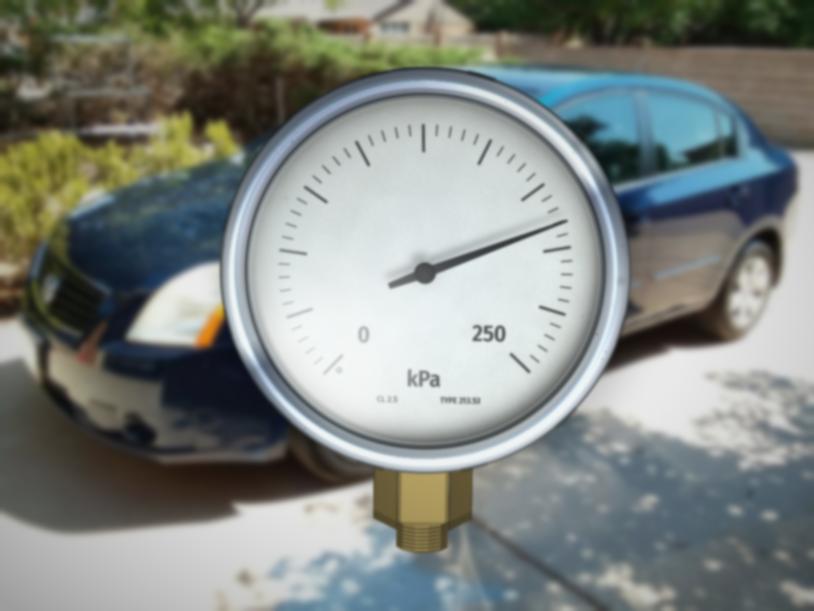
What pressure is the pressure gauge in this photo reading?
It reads 190 kPa
